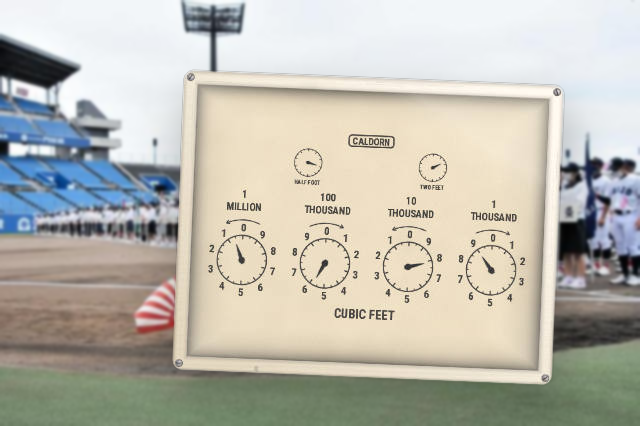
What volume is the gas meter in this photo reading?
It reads 57900 ft³
